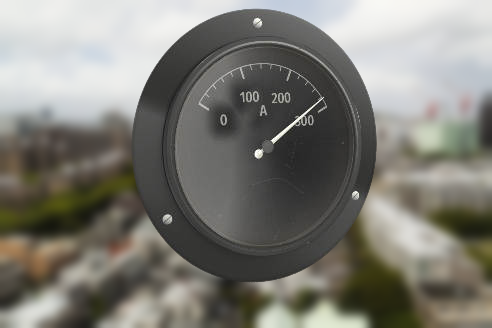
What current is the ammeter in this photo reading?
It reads 280 A
